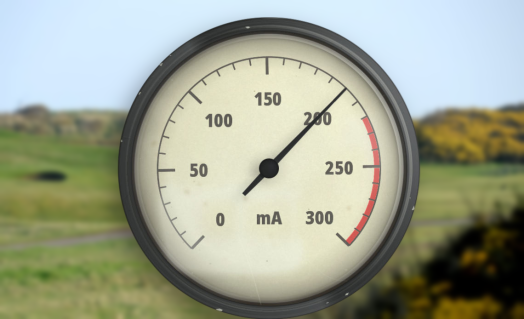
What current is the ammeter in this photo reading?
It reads 200 mA
